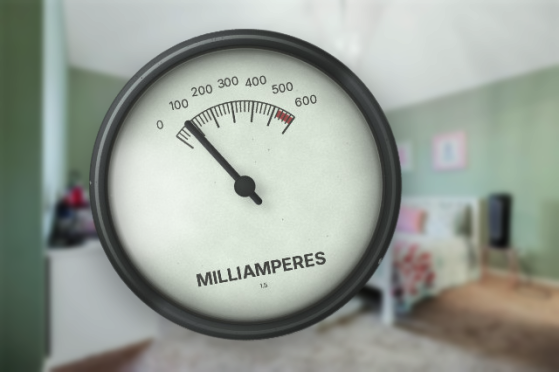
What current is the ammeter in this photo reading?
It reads 80 mA
